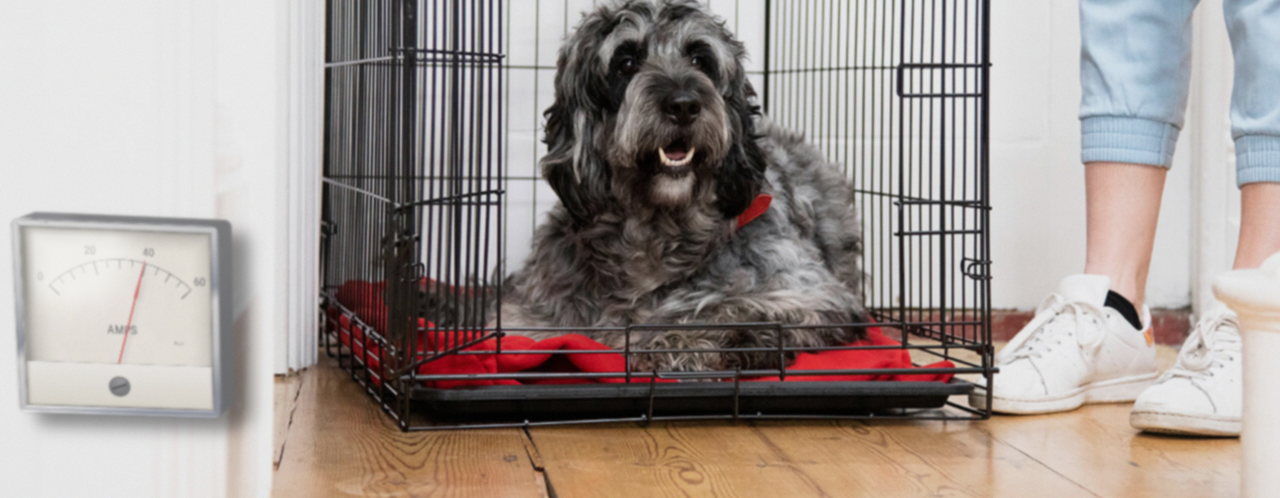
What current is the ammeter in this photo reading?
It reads 40 A
